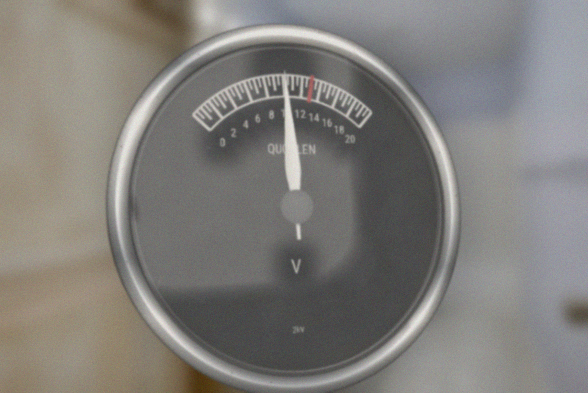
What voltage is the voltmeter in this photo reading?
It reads 10 V
